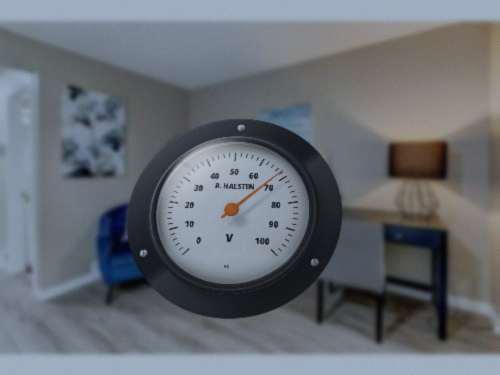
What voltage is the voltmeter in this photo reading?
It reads 68 V
